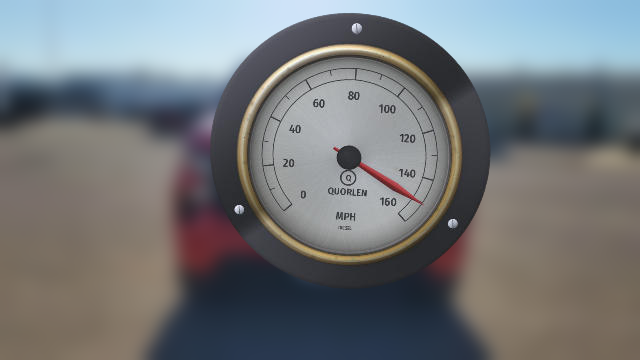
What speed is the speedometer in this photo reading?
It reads 150 mph
